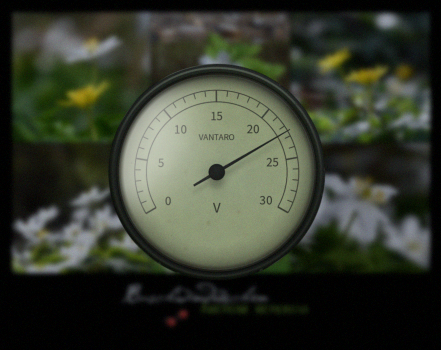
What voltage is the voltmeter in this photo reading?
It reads 22.5 V
